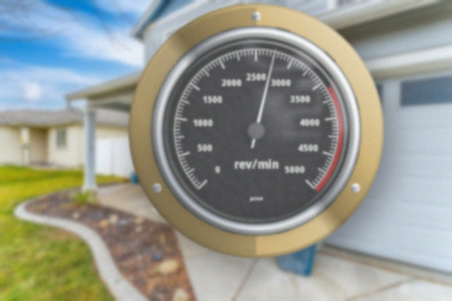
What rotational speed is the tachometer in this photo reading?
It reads 2750 rpm
